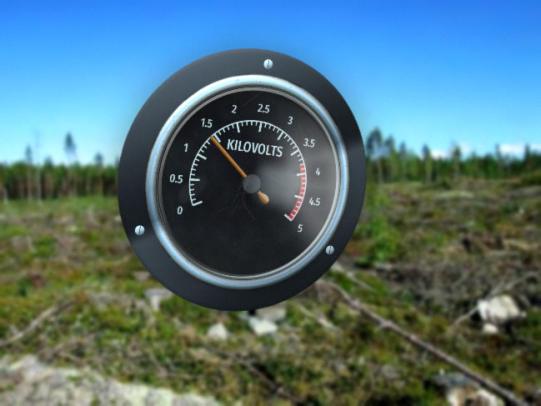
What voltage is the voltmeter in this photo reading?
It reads 1.4 kV
